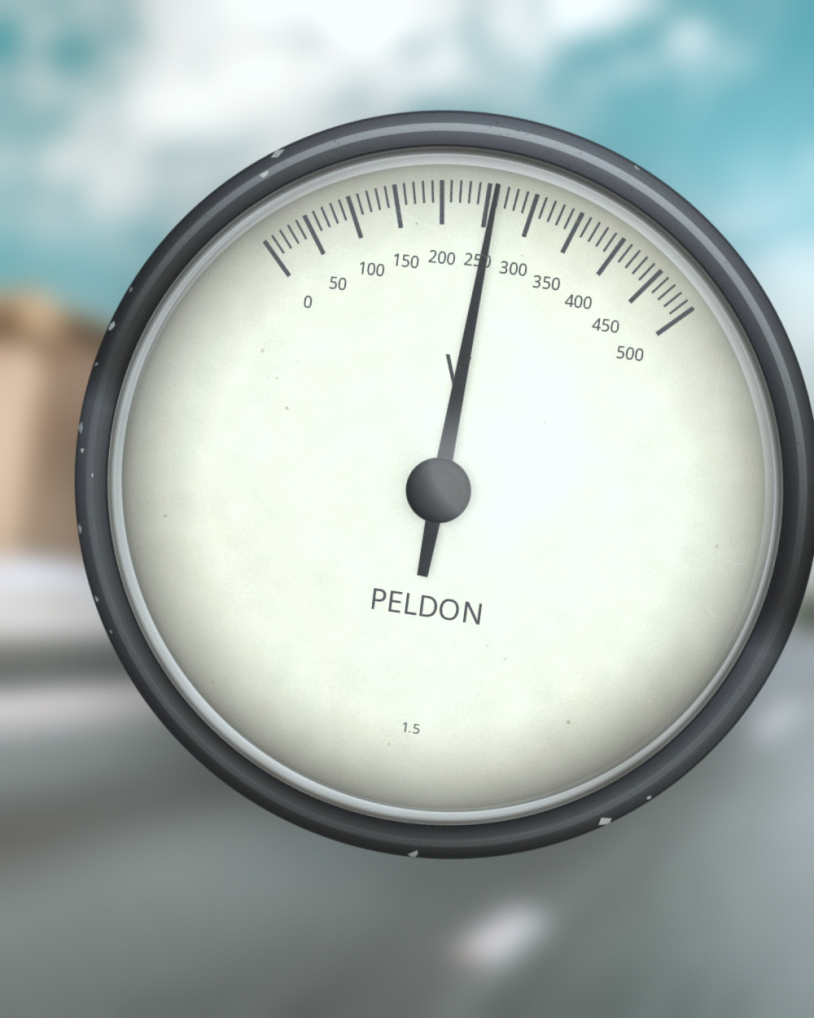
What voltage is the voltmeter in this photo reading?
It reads 260 V
